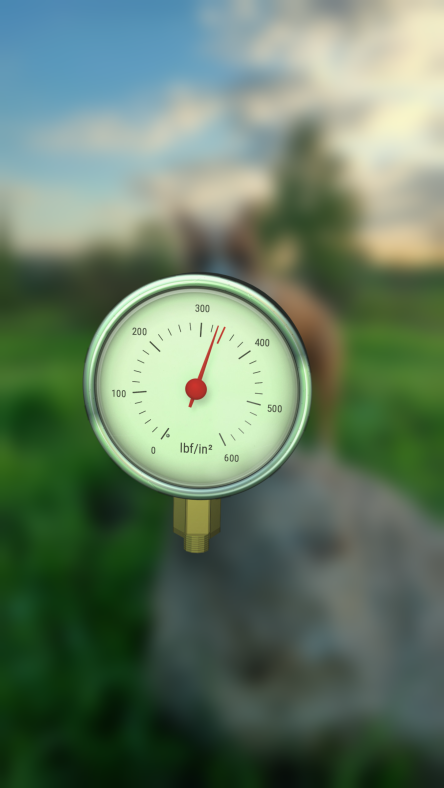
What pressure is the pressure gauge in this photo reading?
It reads 330 psi
